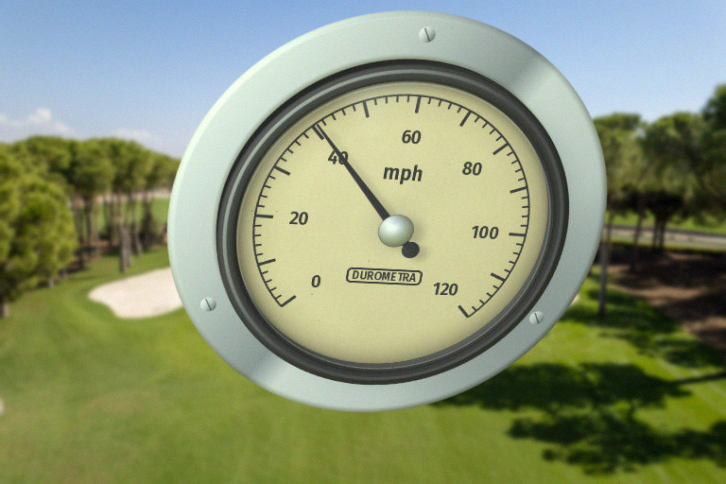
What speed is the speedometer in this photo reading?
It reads 41 mph
